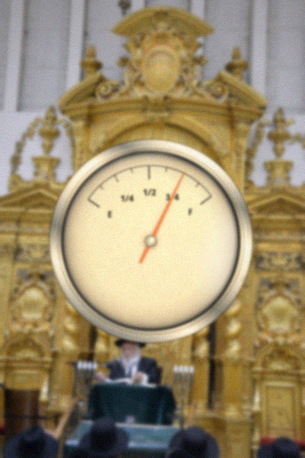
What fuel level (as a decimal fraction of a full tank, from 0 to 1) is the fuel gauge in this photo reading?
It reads 0.75
